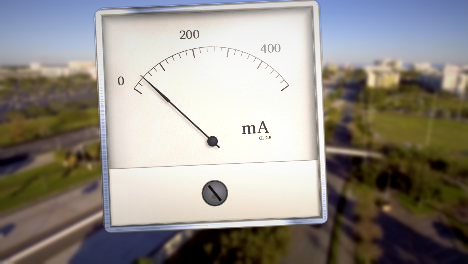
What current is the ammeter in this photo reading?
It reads 40 mA
